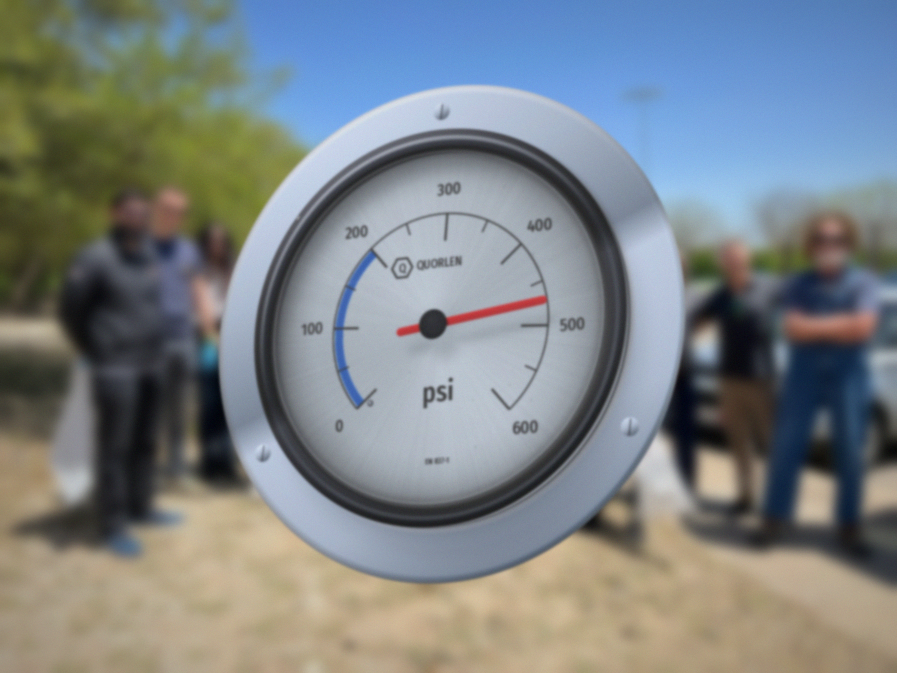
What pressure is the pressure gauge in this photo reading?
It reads 475 psi
